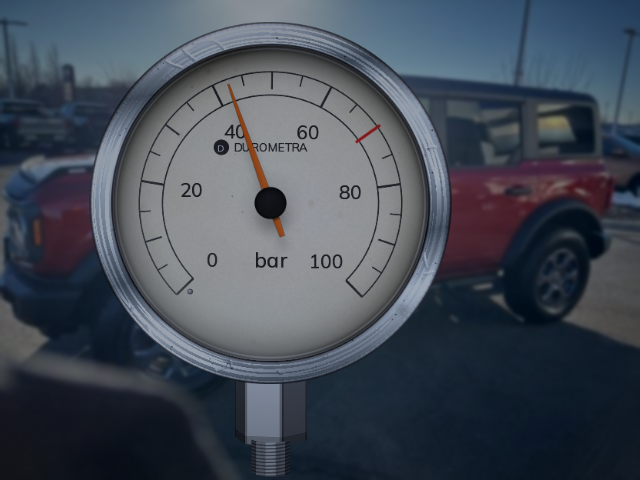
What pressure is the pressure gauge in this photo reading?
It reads 42.5 bar
